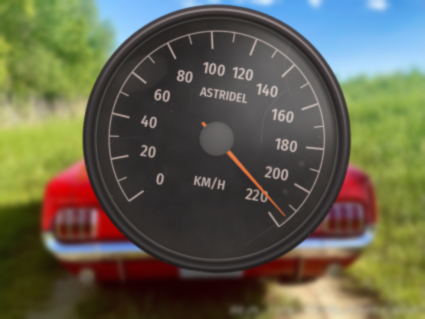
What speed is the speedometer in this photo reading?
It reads 215 km/h
